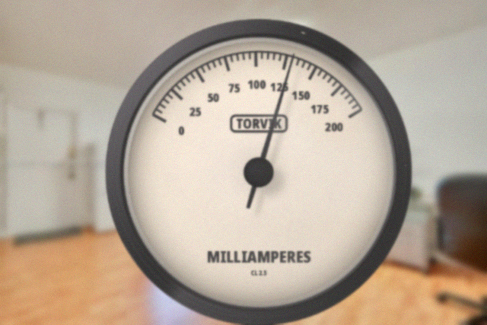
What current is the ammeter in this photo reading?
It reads 130 mA
